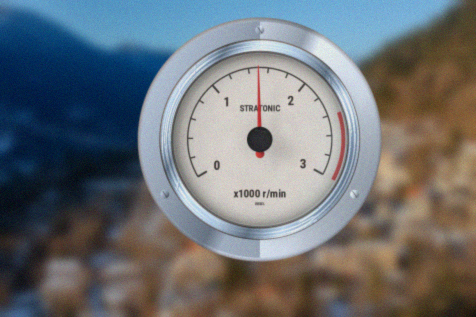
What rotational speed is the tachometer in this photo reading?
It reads 1500 rpm
